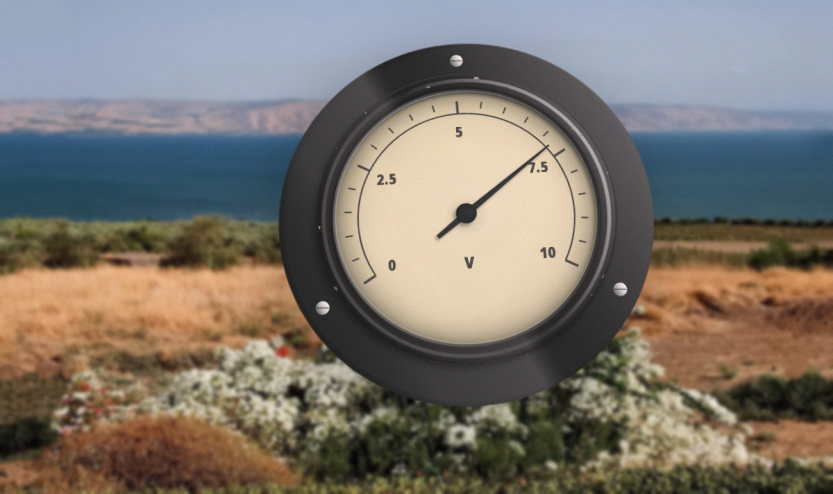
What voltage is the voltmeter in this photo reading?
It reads 7.25 V
